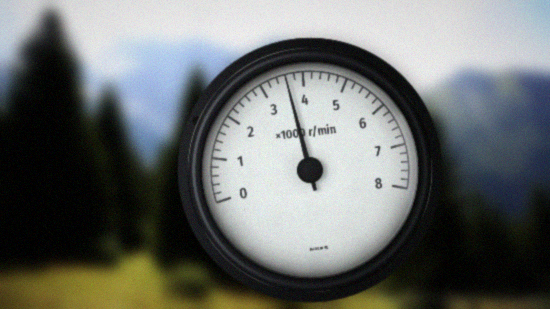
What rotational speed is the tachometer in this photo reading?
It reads 3600 rpm
